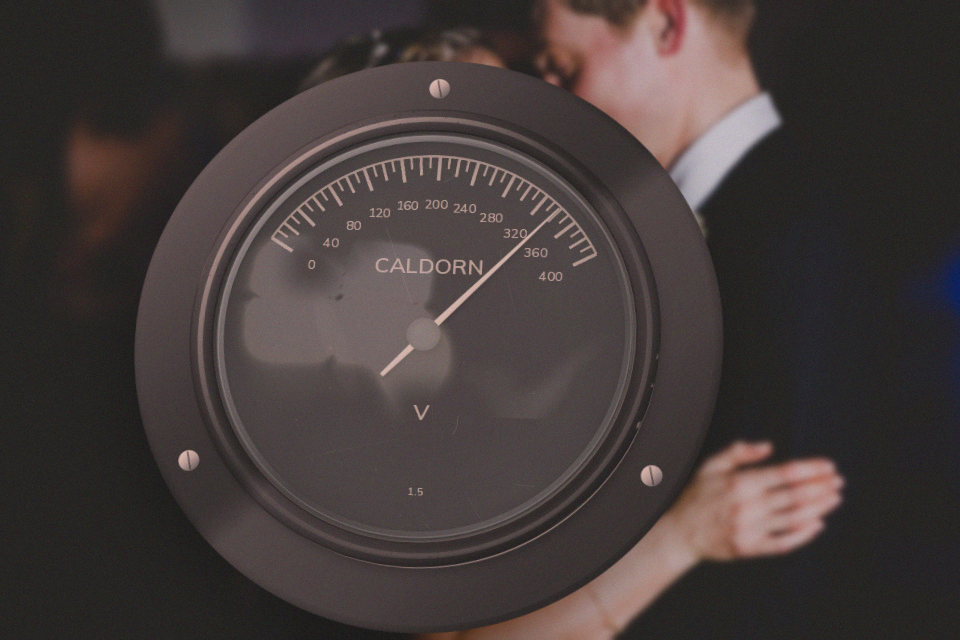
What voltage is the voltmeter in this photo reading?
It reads 340 V
